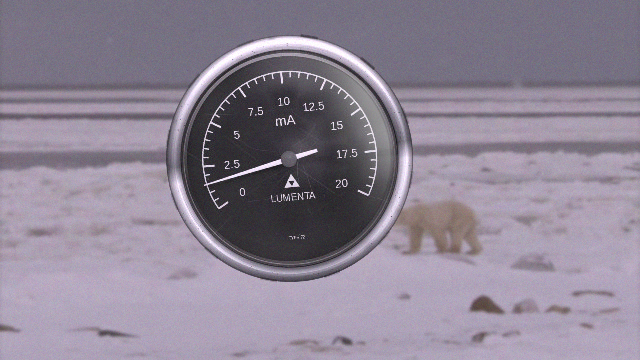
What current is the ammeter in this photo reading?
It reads 1.5 mA
